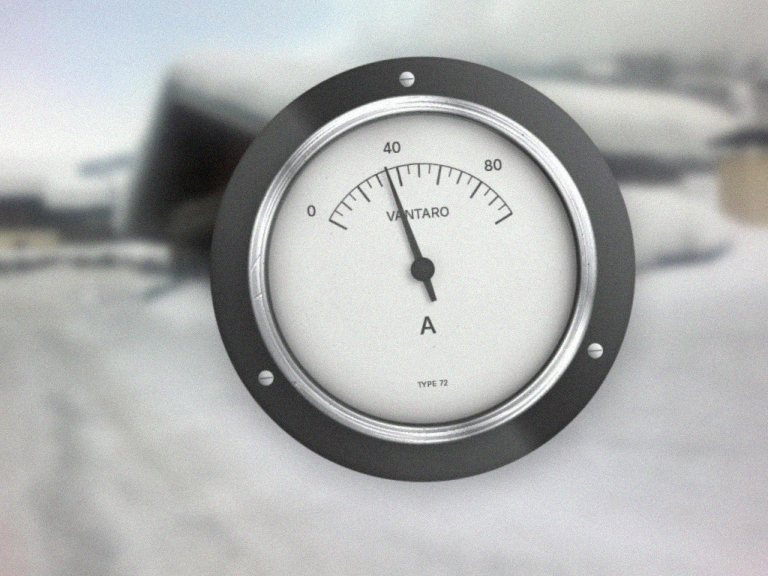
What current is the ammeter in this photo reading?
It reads 35 A
